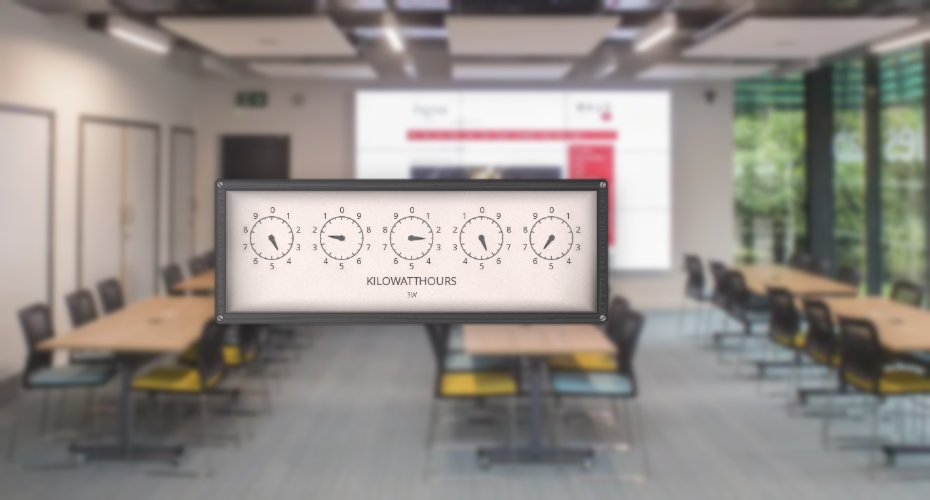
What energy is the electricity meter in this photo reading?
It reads 42256 kWh
